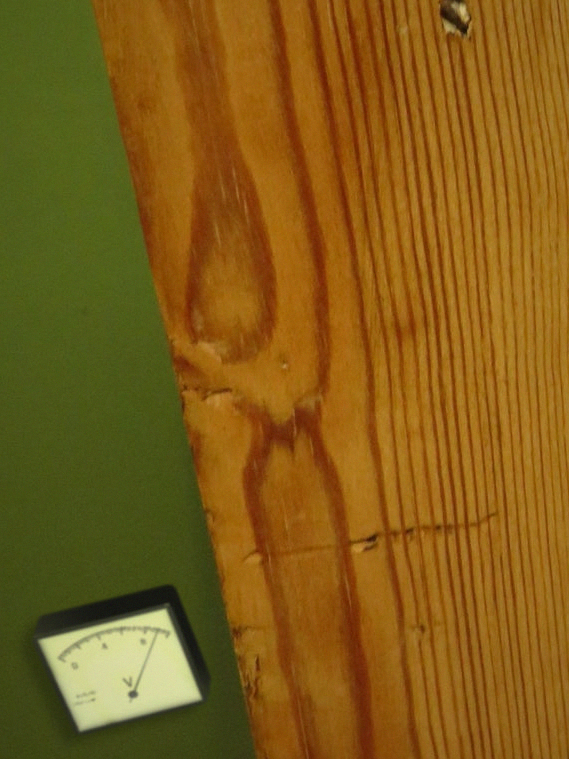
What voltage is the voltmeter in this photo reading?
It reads 9 V
